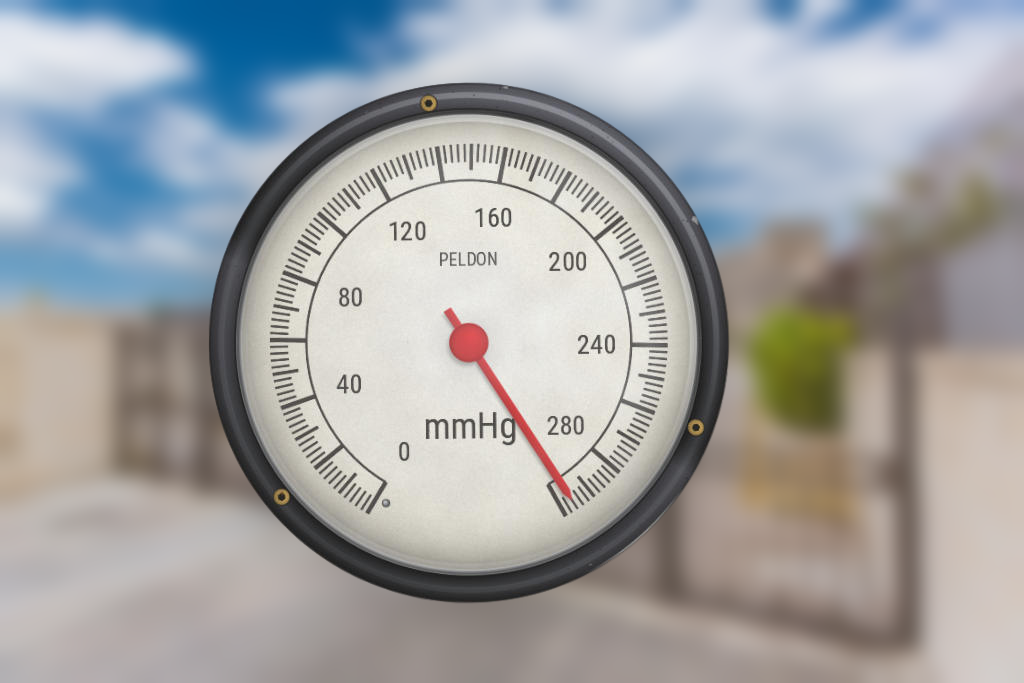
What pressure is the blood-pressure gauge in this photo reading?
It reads 296 mmHg
